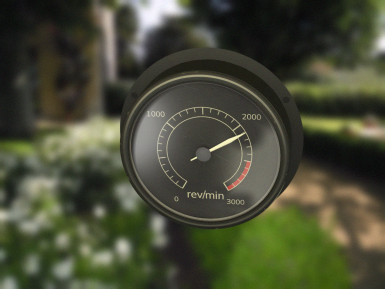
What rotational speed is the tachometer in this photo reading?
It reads 2100 rpm
